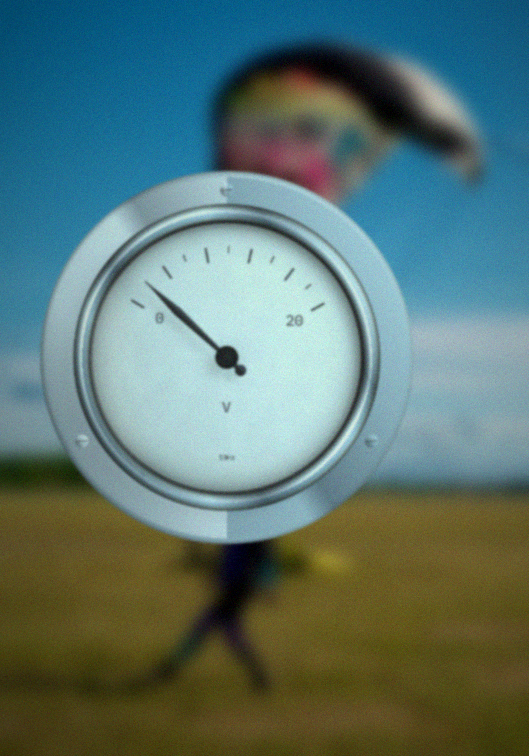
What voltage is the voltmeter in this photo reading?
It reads 2 V
